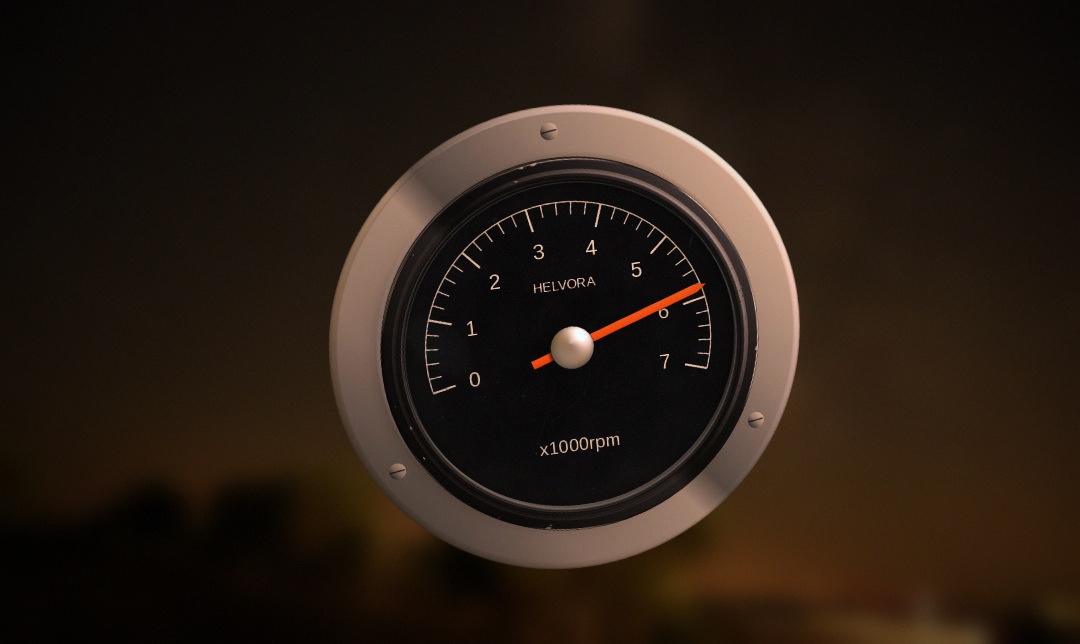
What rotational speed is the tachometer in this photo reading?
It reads 5800 rpm
